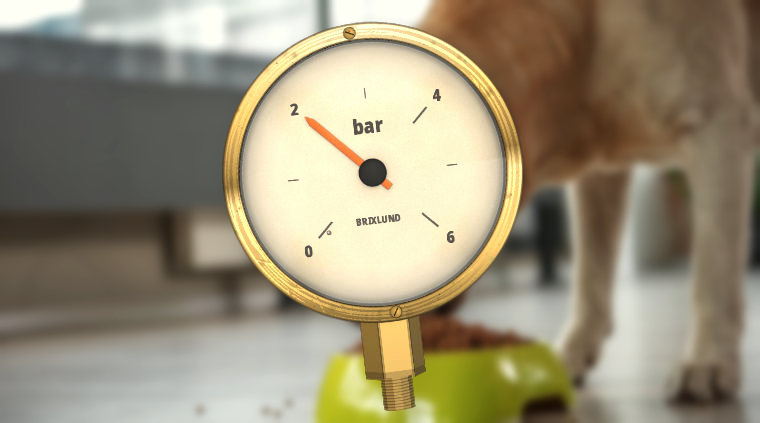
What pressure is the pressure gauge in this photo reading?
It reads 2 bar
